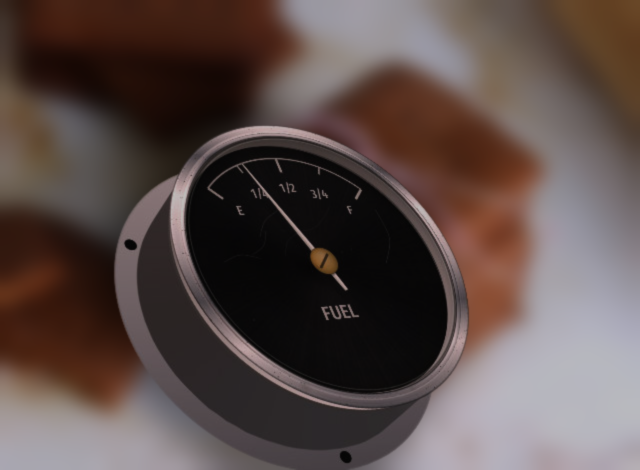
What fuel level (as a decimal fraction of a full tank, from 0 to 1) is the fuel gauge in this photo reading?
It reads 0.25
